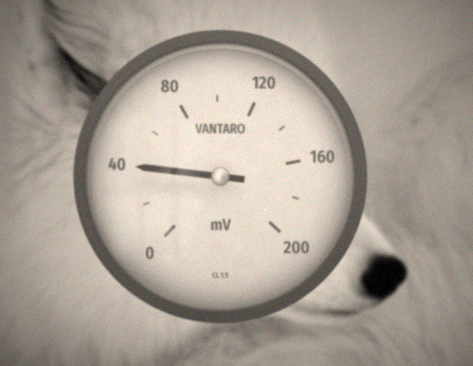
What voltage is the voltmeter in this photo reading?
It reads 40 mV
